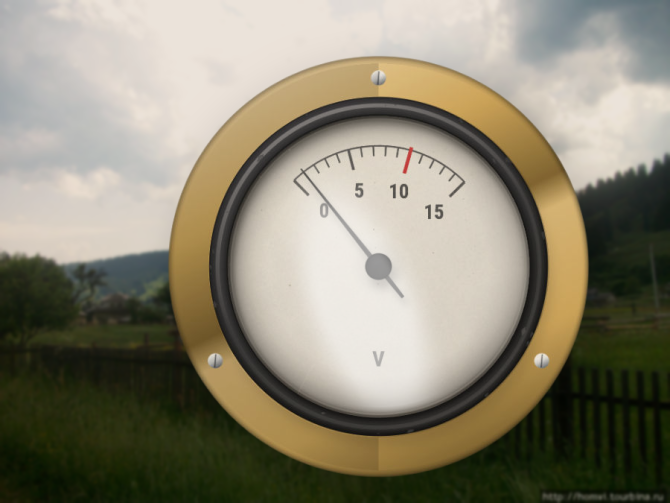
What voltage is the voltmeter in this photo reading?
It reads 1 V
